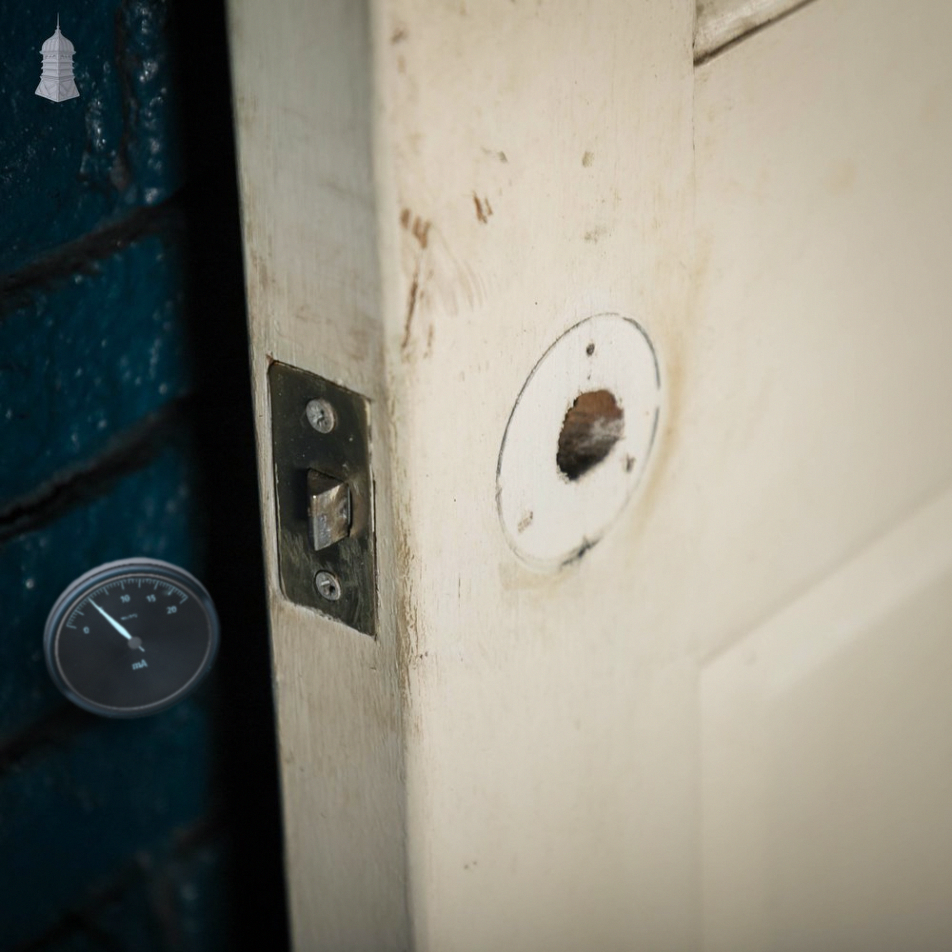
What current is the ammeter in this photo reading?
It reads 5 mA
